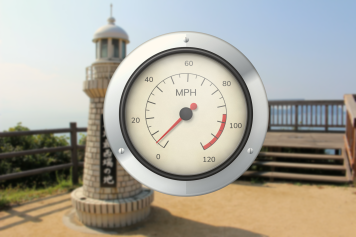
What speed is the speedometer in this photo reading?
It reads 5 mph
